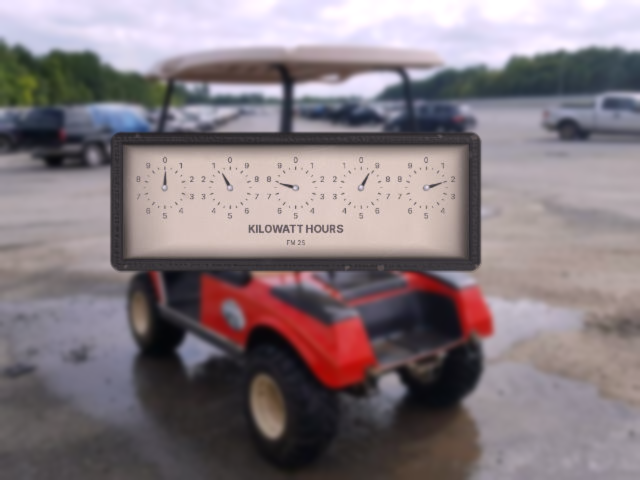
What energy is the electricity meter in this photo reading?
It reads 792 kWh
